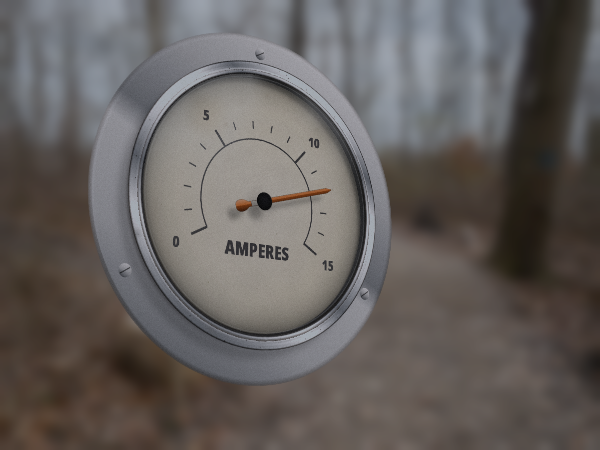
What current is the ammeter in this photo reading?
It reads 12 A
